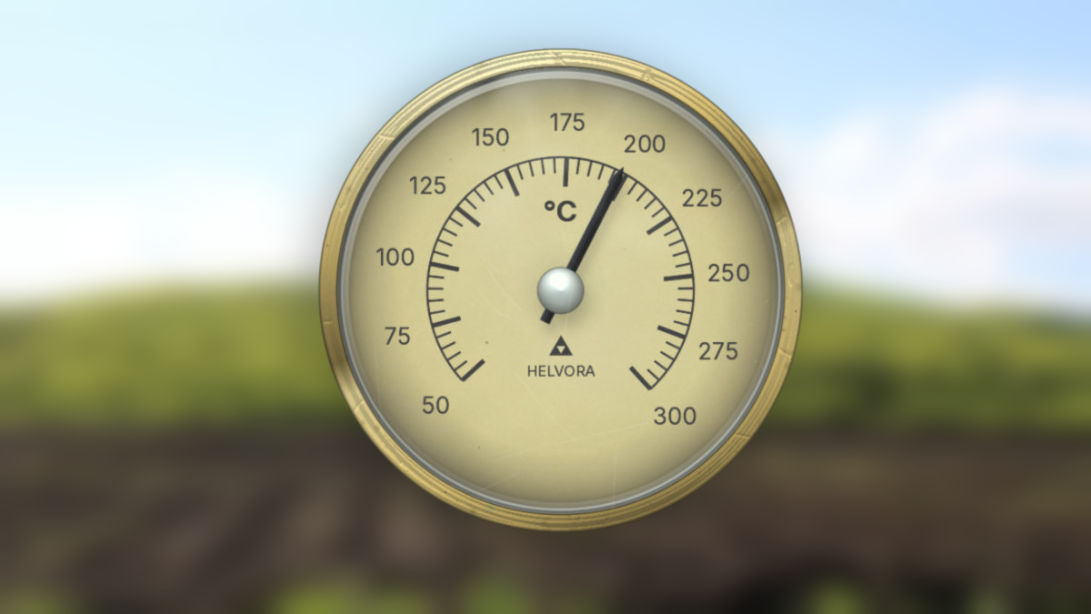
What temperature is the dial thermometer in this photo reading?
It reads 197.5 °C
